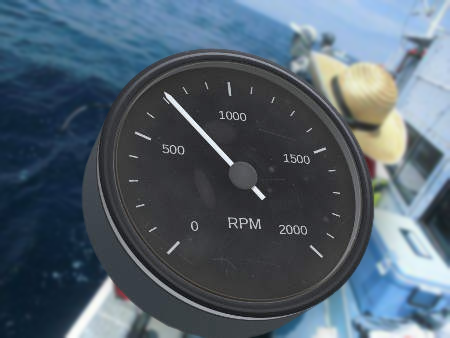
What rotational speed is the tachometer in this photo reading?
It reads 700 rpm
